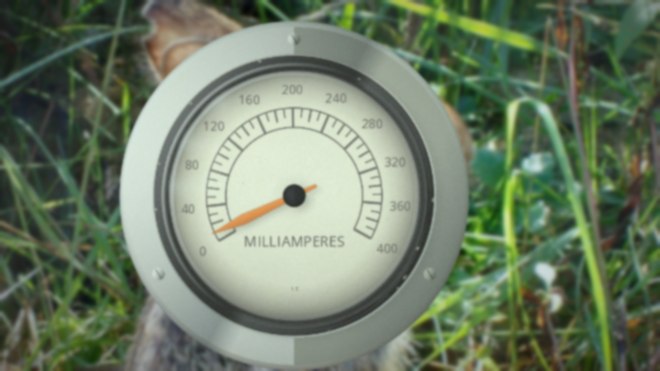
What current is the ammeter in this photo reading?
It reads 10 mA
